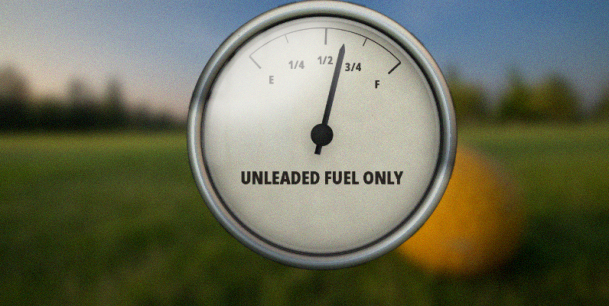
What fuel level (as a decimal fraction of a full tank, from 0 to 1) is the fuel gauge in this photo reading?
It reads 0.625
